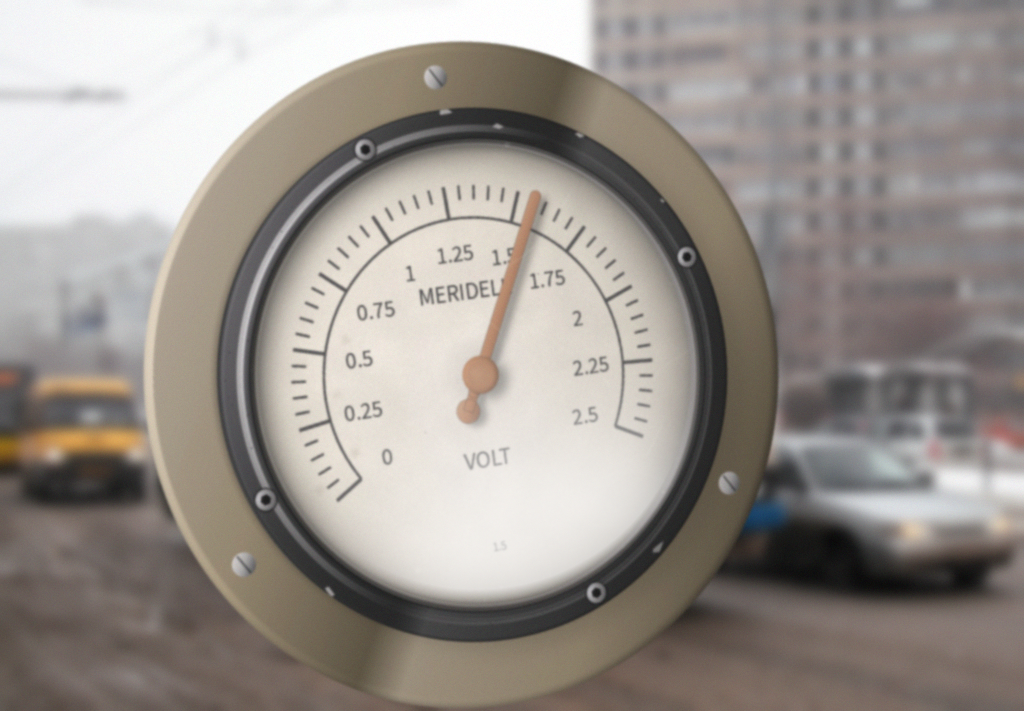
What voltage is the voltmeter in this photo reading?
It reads 1.55 V
